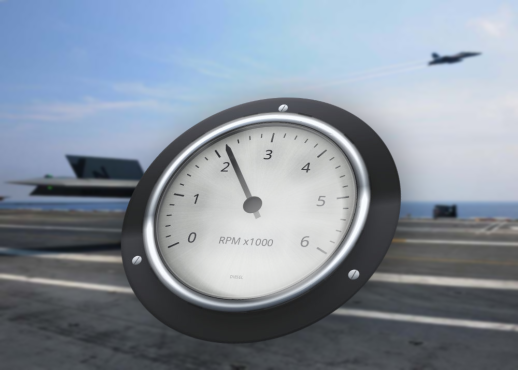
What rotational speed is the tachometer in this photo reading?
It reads 2200 rpm
